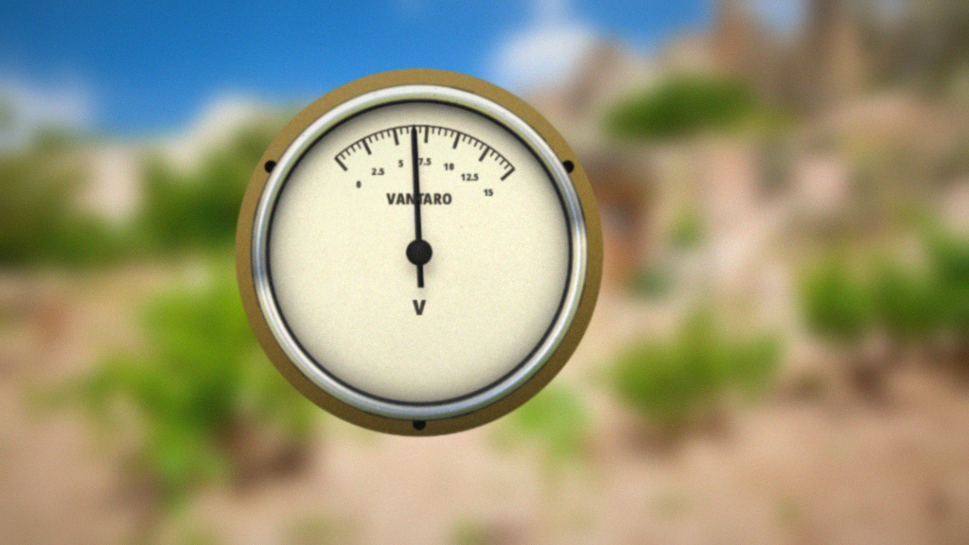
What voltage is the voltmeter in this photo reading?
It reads 6.5 V
